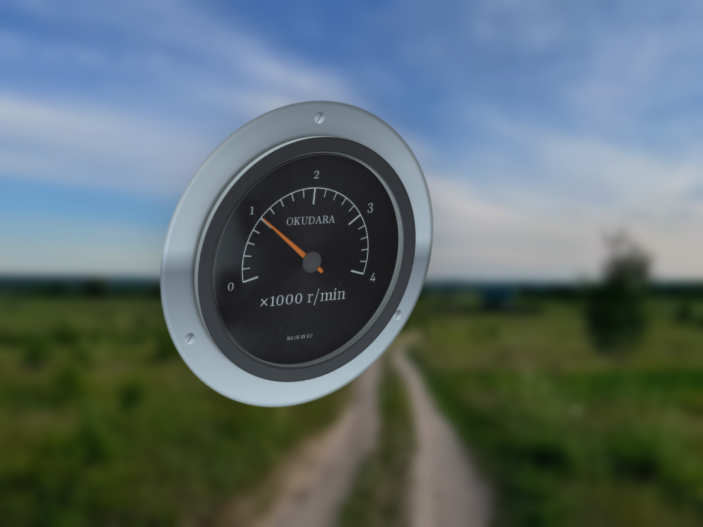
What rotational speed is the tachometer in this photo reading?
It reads 1000 rpm
